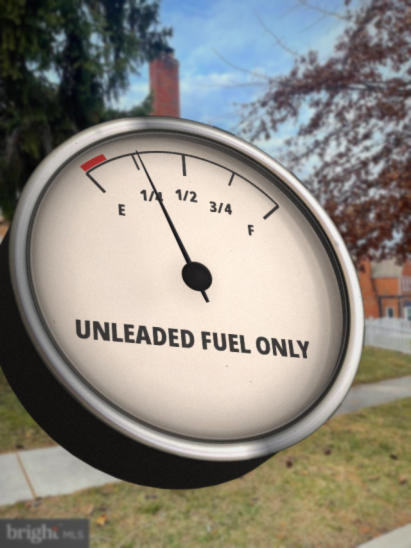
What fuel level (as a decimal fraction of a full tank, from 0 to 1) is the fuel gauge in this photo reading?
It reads 0.25
